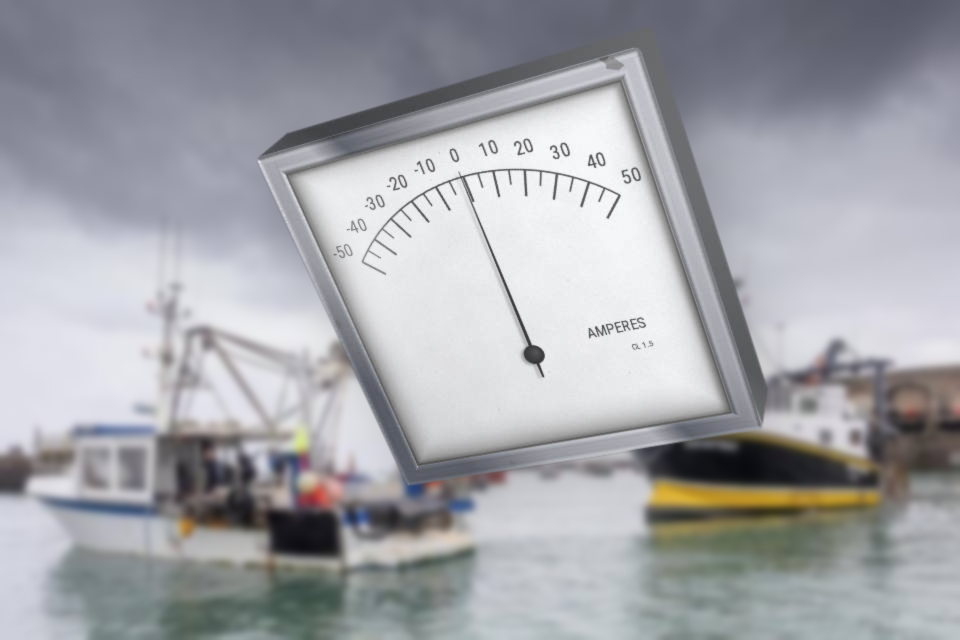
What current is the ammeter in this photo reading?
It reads 0 A
